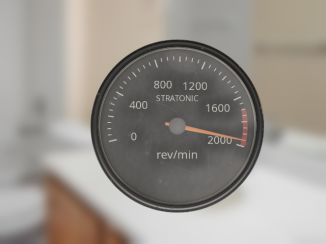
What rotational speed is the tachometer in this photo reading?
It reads 1950 rpm
